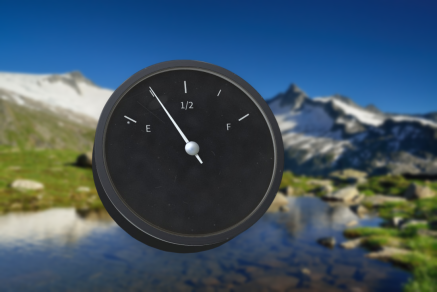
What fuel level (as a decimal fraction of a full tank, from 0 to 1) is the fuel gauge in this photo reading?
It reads 0.25
